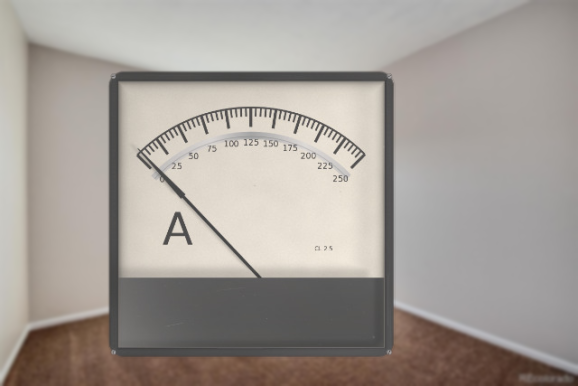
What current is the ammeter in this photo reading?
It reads 5 A
